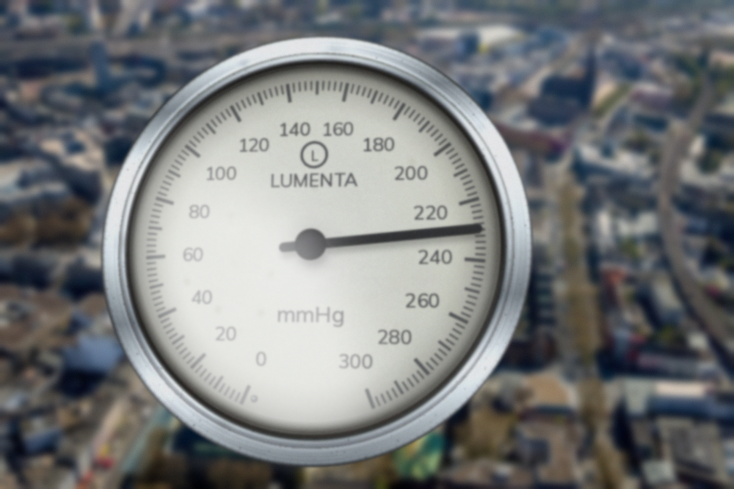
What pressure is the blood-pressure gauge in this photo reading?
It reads 230 mmHg
